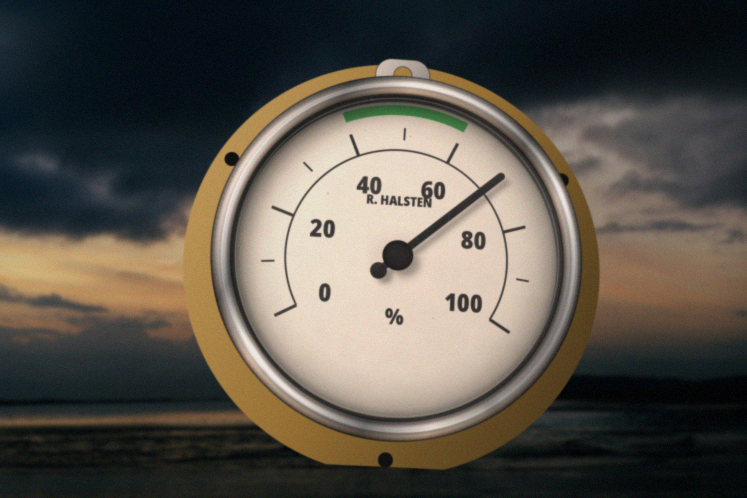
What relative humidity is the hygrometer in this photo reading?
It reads 70 %
